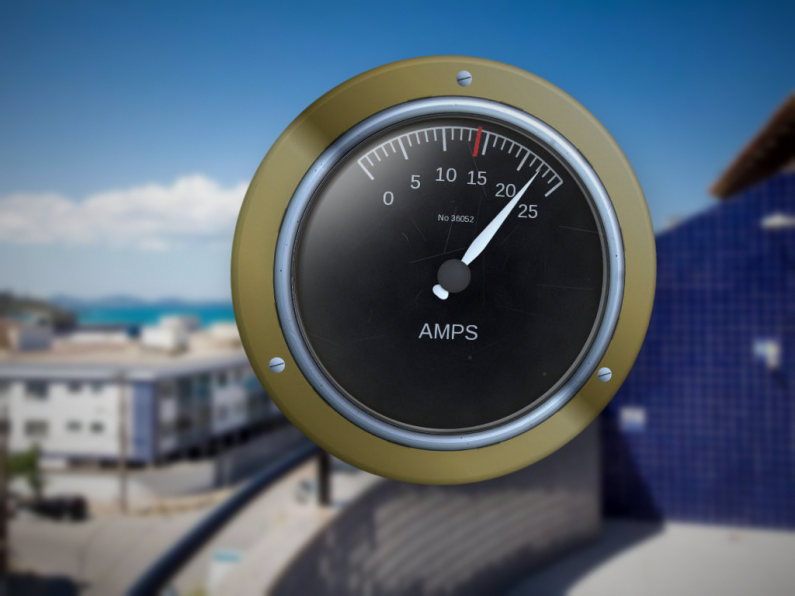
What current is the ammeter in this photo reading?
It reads 22 A
